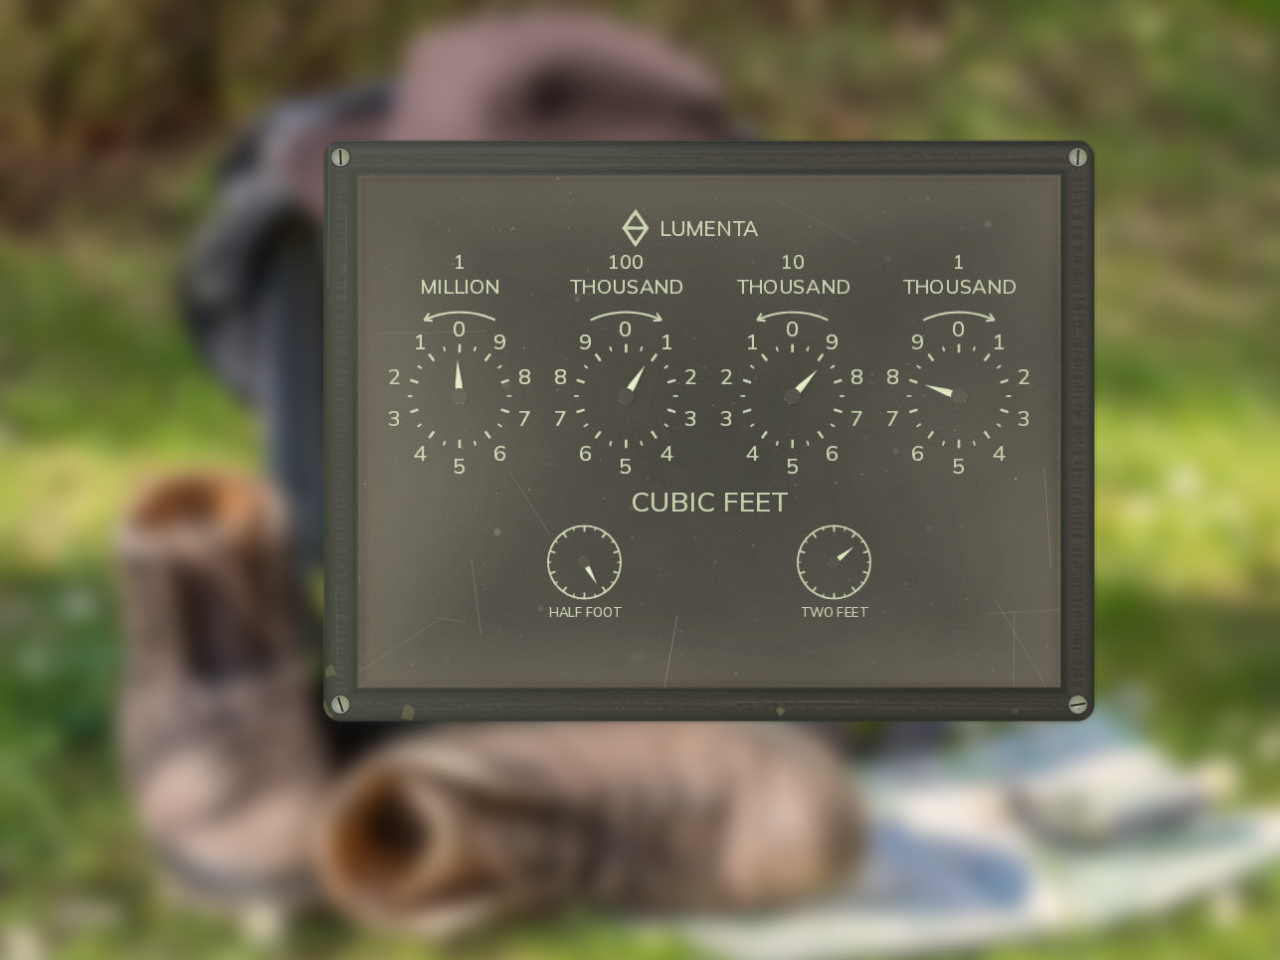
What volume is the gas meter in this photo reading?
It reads 8800 ft³
